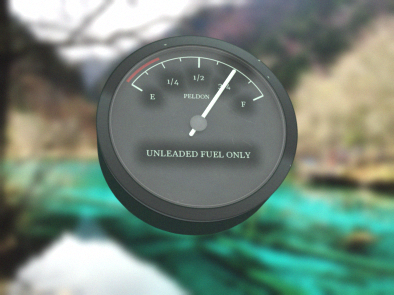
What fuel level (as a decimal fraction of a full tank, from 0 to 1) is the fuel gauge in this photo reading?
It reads 0.75
